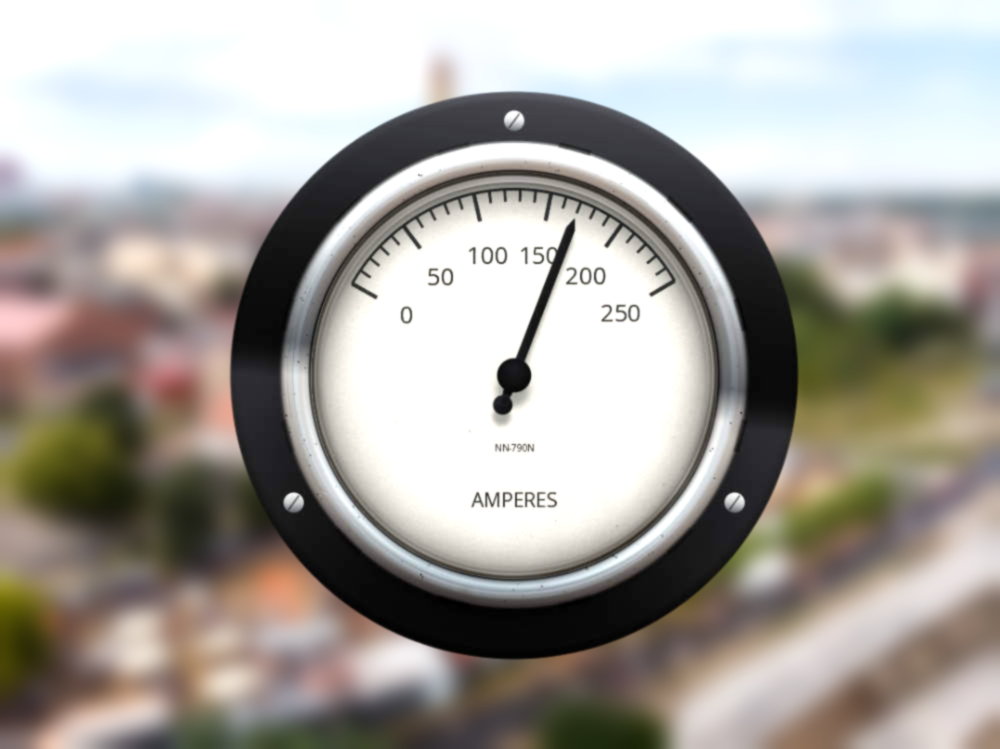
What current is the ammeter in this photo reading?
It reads 170 A
